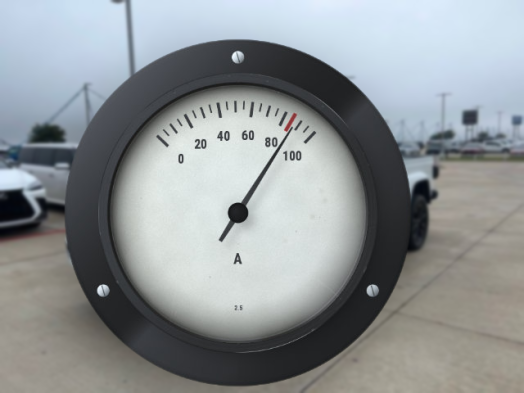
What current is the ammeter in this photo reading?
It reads 87.5 A
